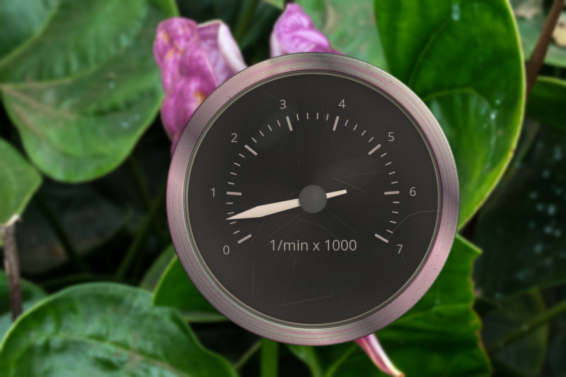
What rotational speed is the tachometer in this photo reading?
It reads 500 rpm
